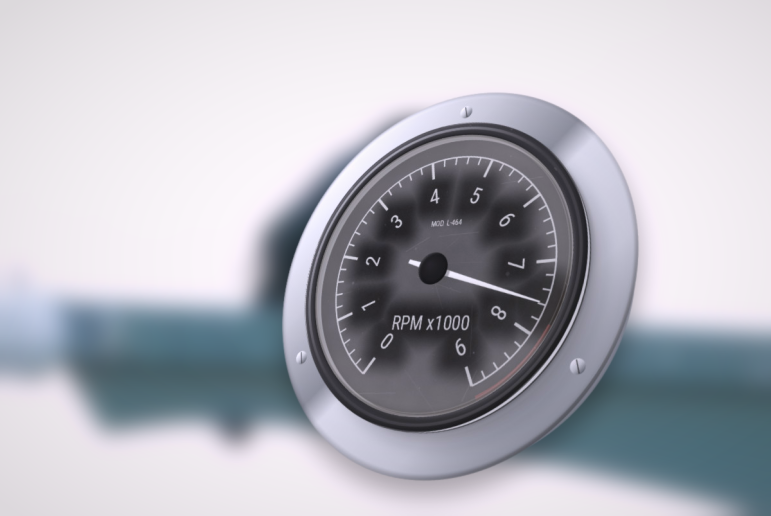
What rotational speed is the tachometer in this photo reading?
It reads 7600 rpm
